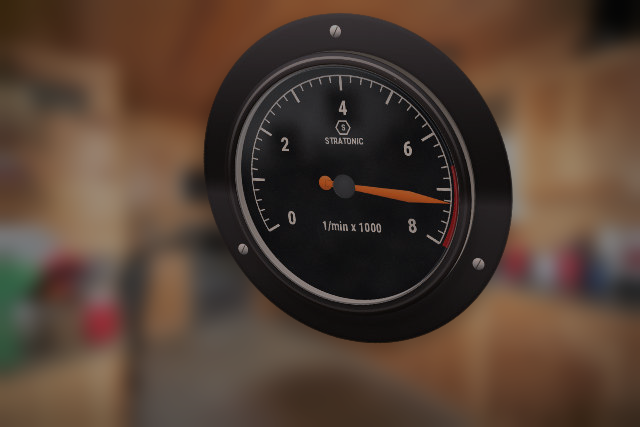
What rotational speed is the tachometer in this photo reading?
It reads 7200 rpm
